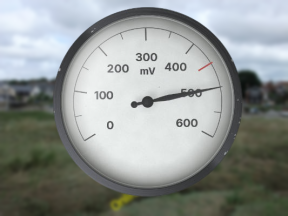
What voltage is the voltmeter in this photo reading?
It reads 500 mV
